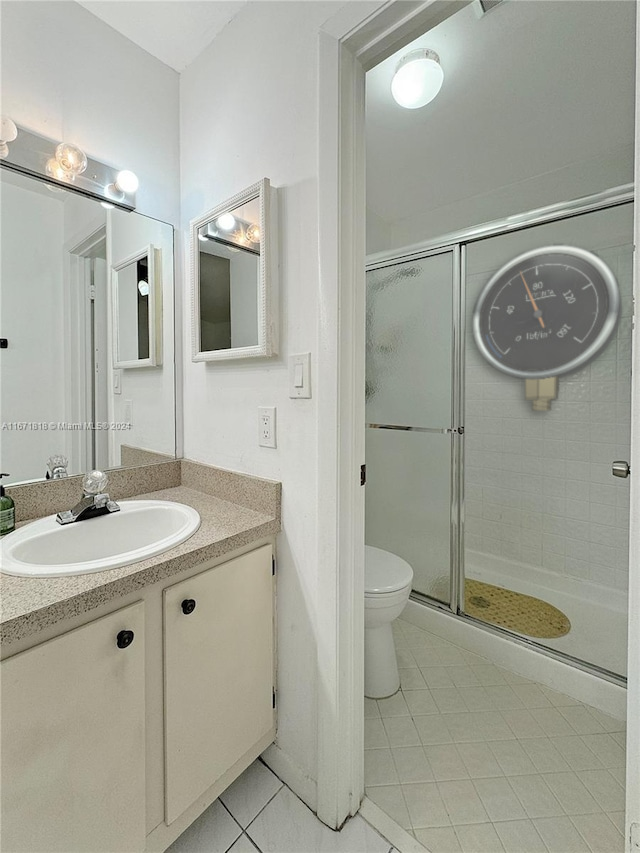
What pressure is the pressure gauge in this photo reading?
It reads 70 psi
